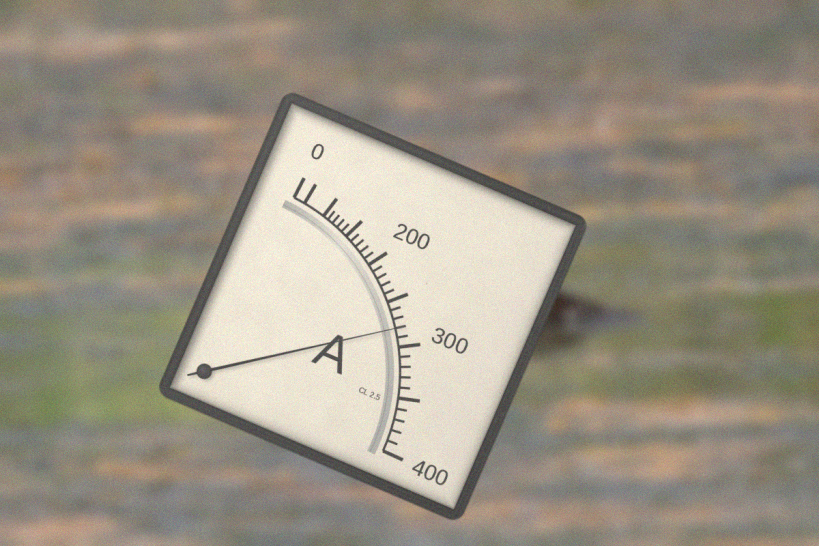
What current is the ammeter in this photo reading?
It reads 280 A
